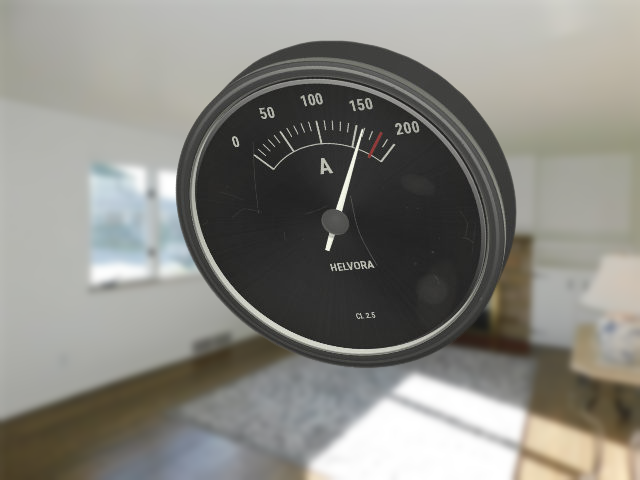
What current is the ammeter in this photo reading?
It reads 160 A
